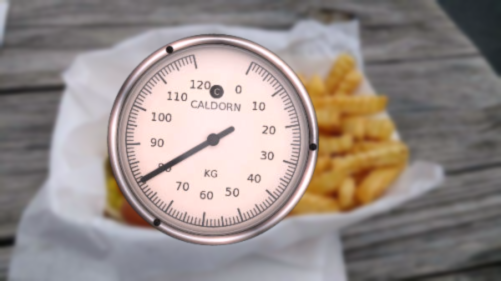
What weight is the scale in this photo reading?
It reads 80 kg
